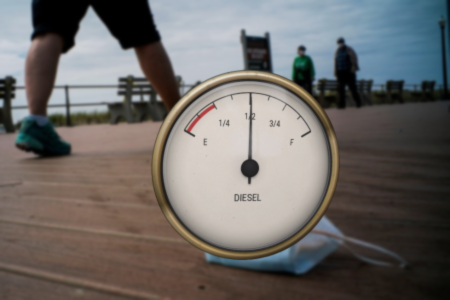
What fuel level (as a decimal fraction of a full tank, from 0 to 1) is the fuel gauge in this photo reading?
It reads 0.5
